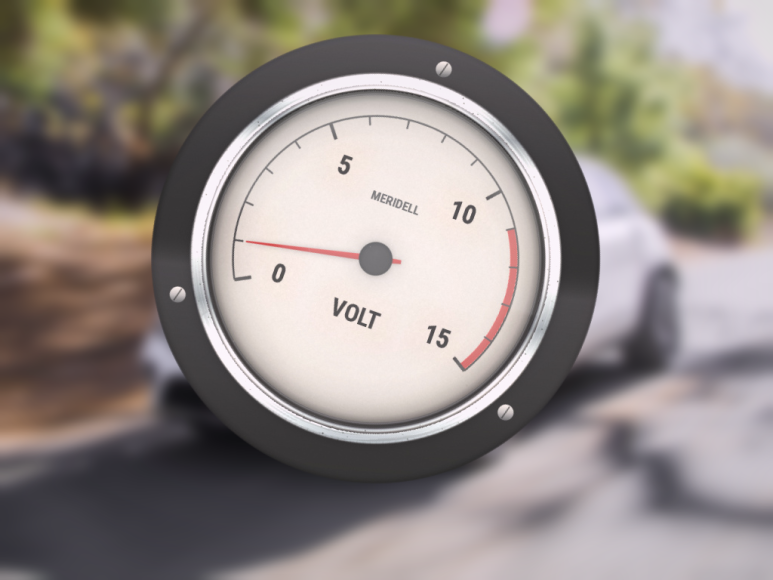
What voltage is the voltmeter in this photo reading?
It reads 1 V
